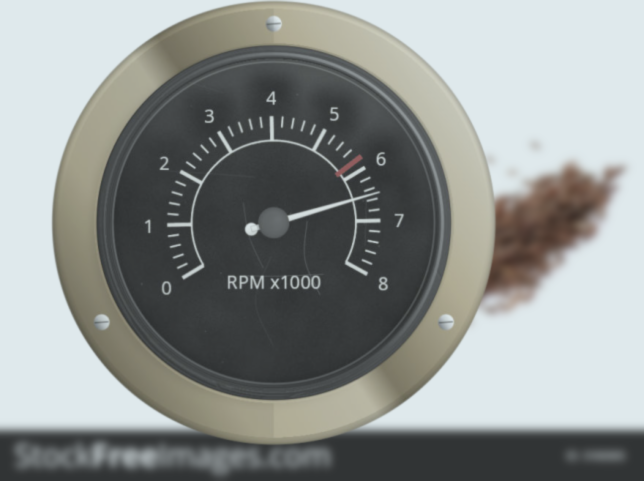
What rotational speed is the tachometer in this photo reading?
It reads 6500 rpm
